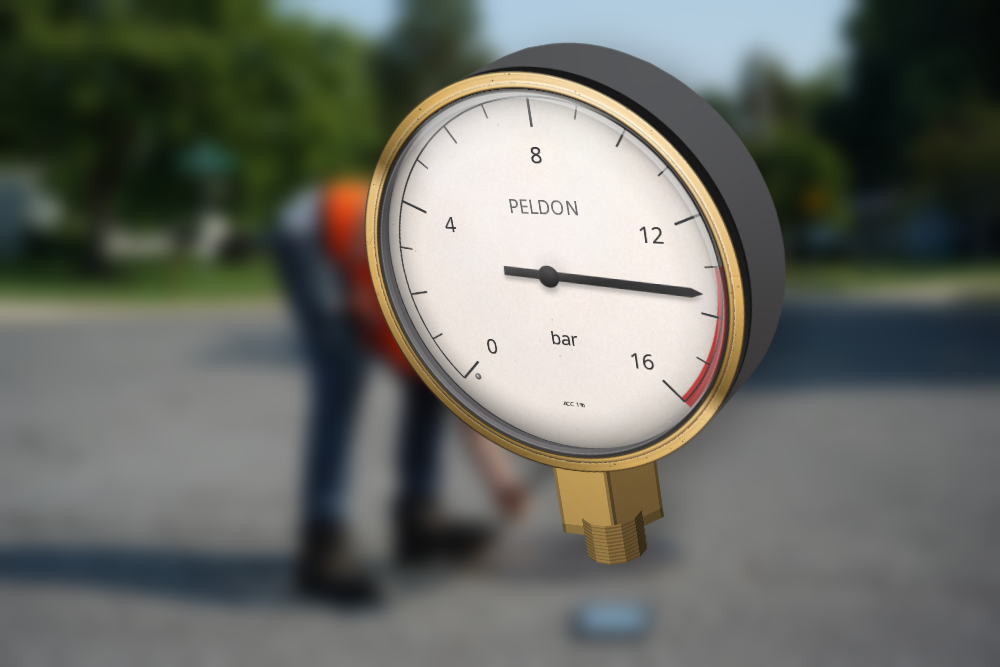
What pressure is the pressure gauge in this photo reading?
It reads 13.5 bar
